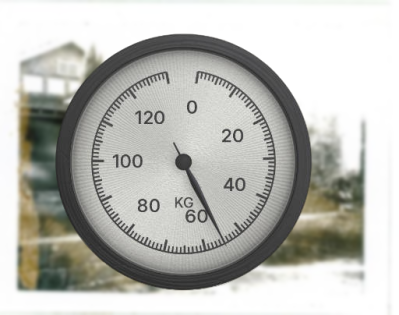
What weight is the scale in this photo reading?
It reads 55 kg
